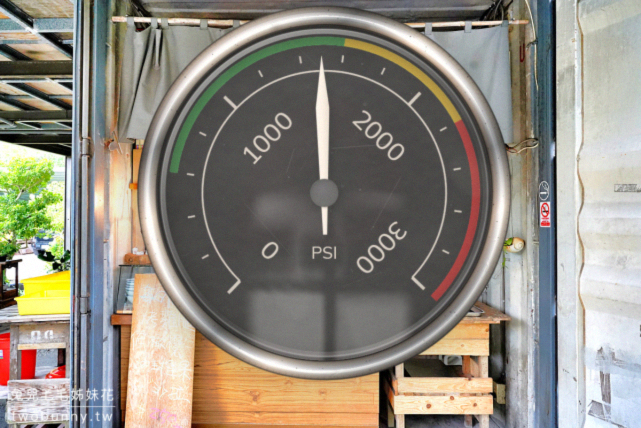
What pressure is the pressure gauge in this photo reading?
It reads 1500 psi
